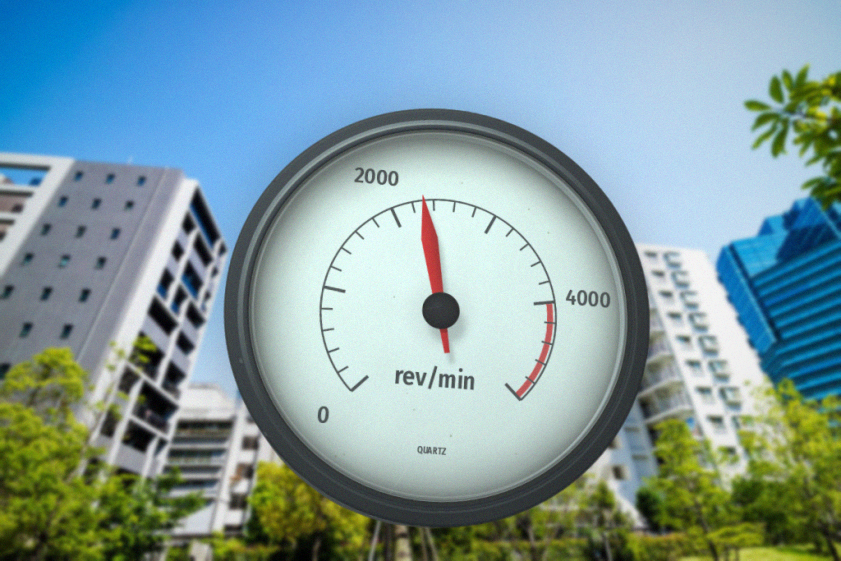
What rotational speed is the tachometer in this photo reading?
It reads 2300 rpm
